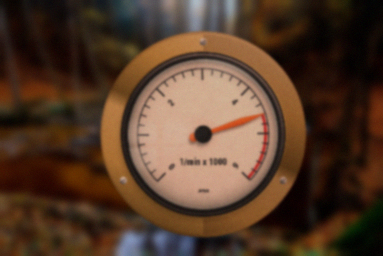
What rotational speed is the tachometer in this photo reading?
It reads 4600 rpm
